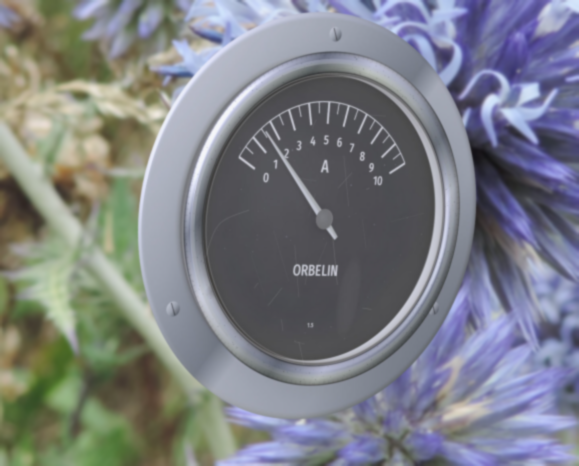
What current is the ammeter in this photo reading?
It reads 1.5 A
